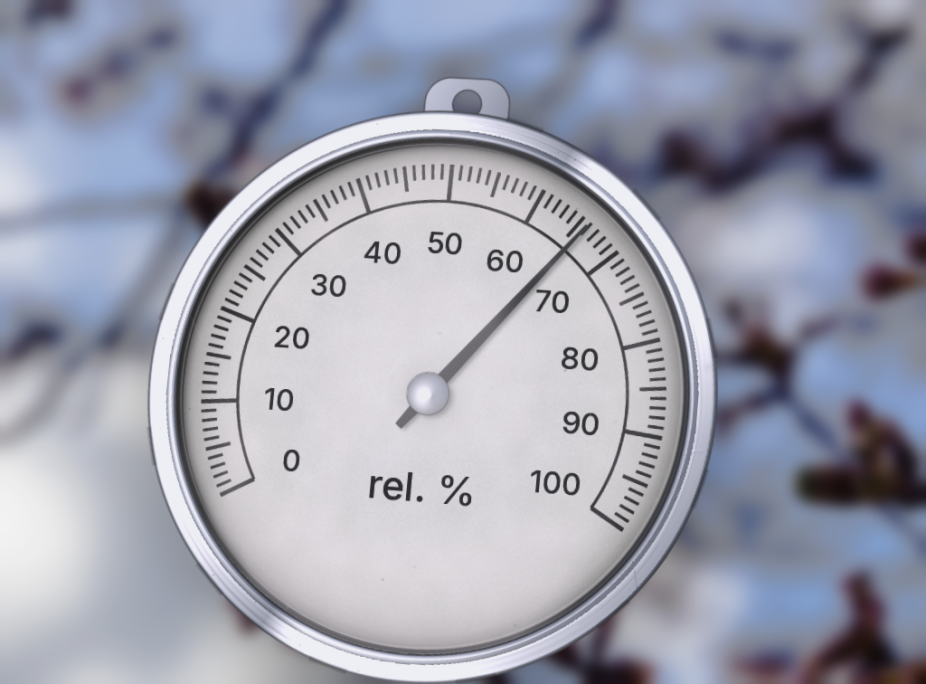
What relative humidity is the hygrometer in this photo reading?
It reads 66 %
